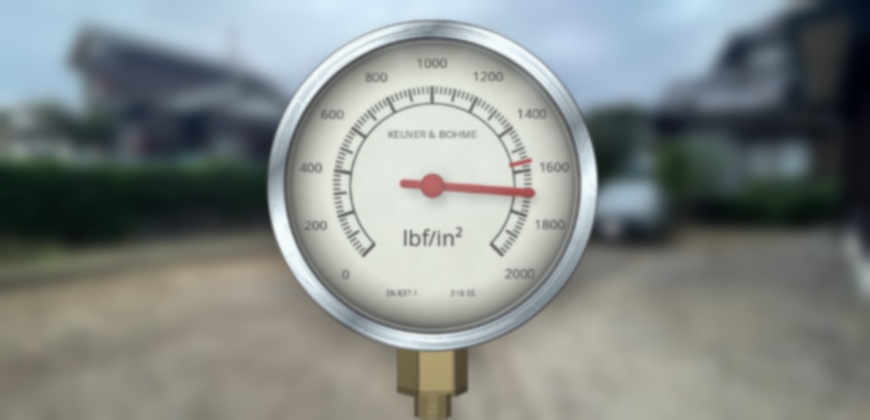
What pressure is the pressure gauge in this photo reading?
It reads 1700 psi
